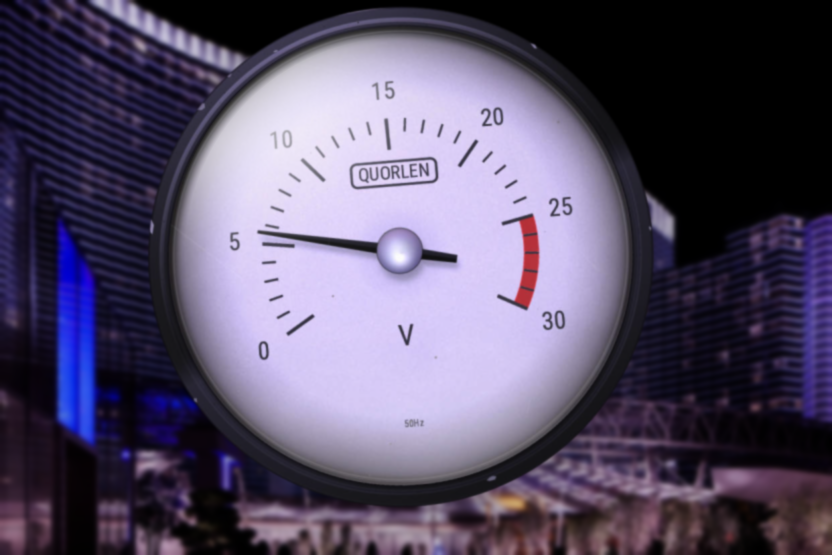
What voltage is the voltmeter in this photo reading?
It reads 5.5 V
